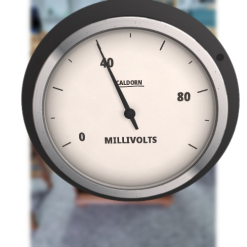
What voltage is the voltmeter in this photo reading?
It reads 40 mV
